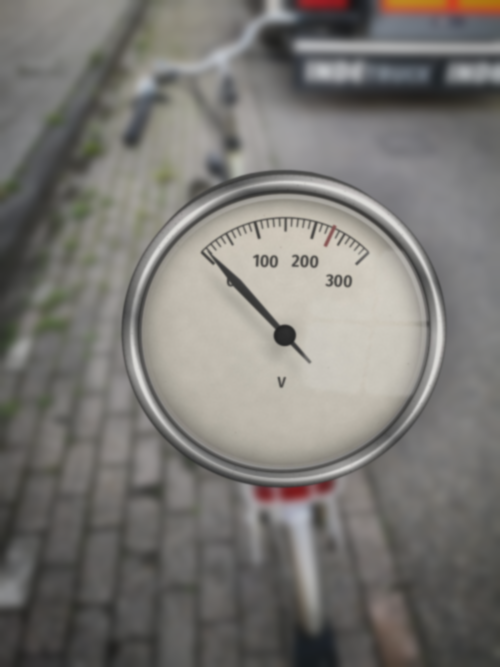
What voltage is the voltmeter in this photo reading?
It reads 10 V
